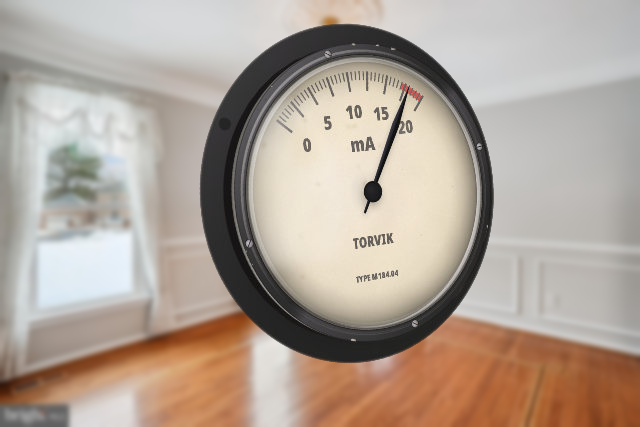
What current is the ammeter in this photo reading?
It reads 17.5 mA
